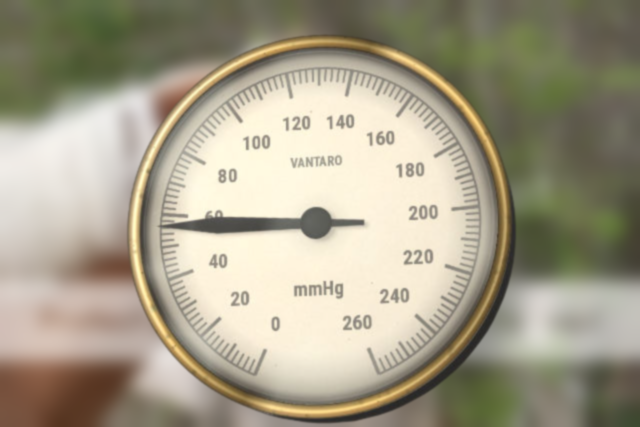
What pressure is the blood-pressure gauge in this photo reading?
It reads 56 mmHg
